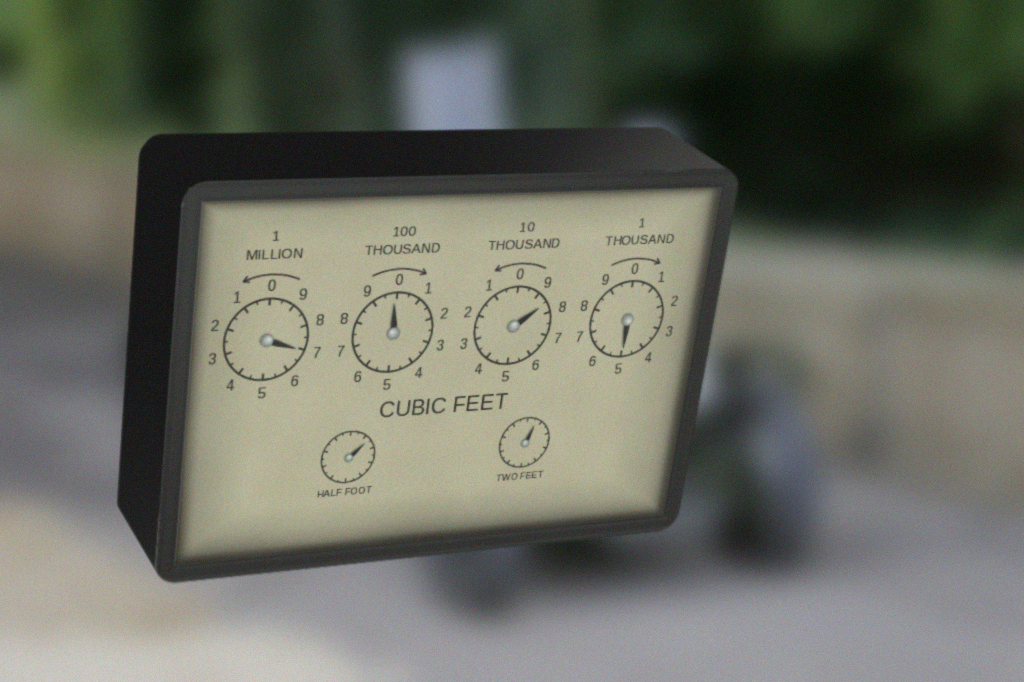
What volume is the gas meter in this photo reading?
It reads 698500 ft³
